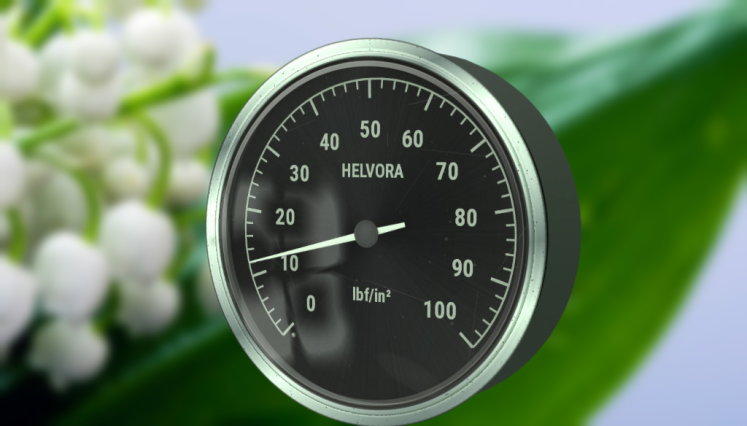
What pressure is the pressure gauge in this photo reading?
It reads 12 psi
